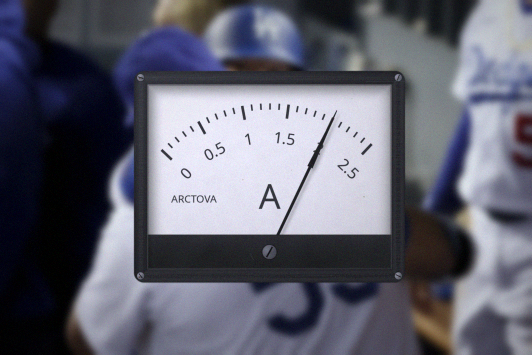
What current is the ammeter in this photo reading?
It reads 2 A
